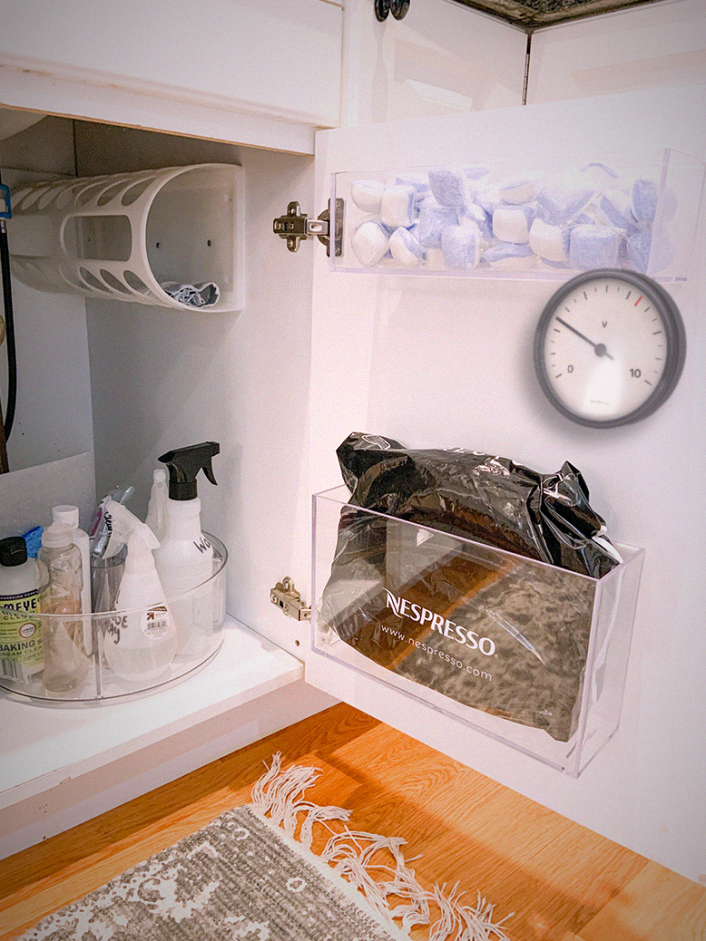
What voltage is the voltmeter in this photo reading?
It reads 2.5 V
